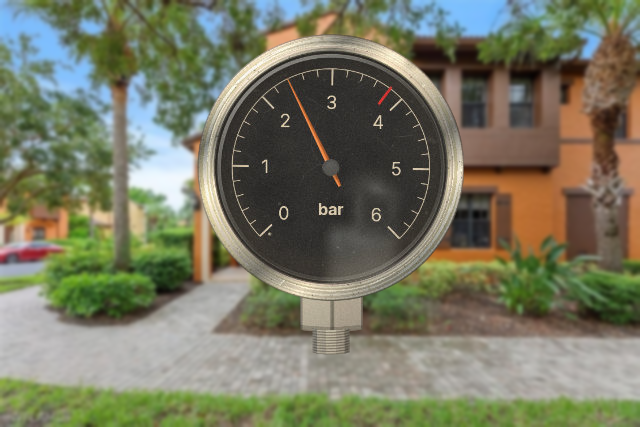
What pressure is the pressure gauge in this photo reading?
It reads 2.4 bar
